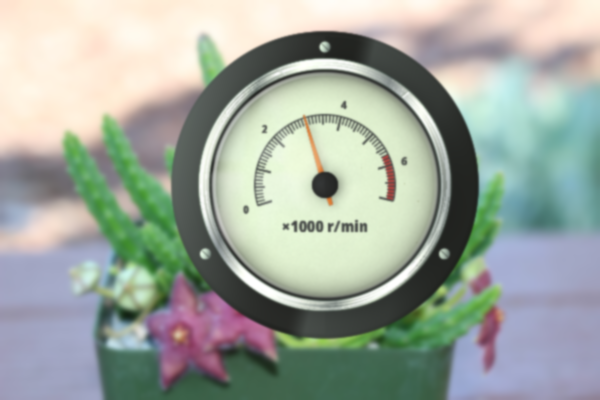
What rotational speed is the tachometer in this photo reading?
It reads 3000 rpm
